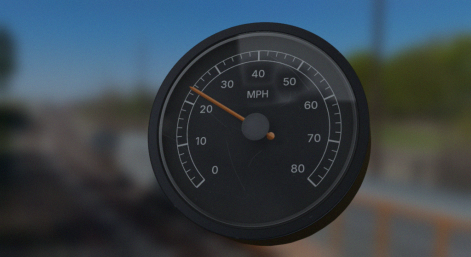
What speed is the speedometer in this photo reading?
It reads 23 mph
